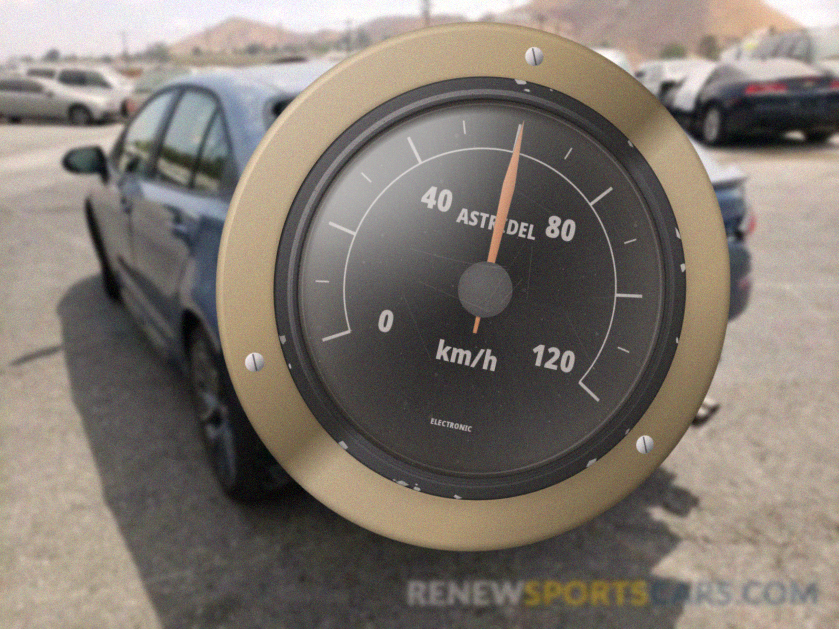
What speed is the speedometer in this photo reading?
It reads 60 km/h
